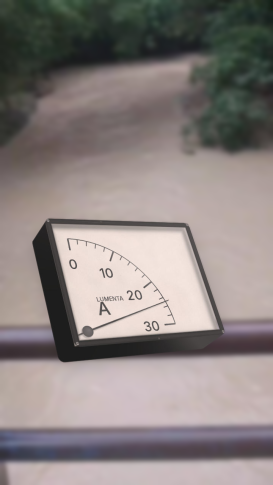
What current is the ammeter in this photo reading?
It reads 25 A
